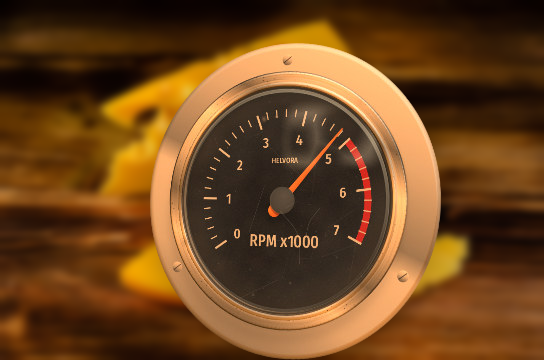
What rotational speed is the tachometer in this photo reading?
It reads 4800 rpm
